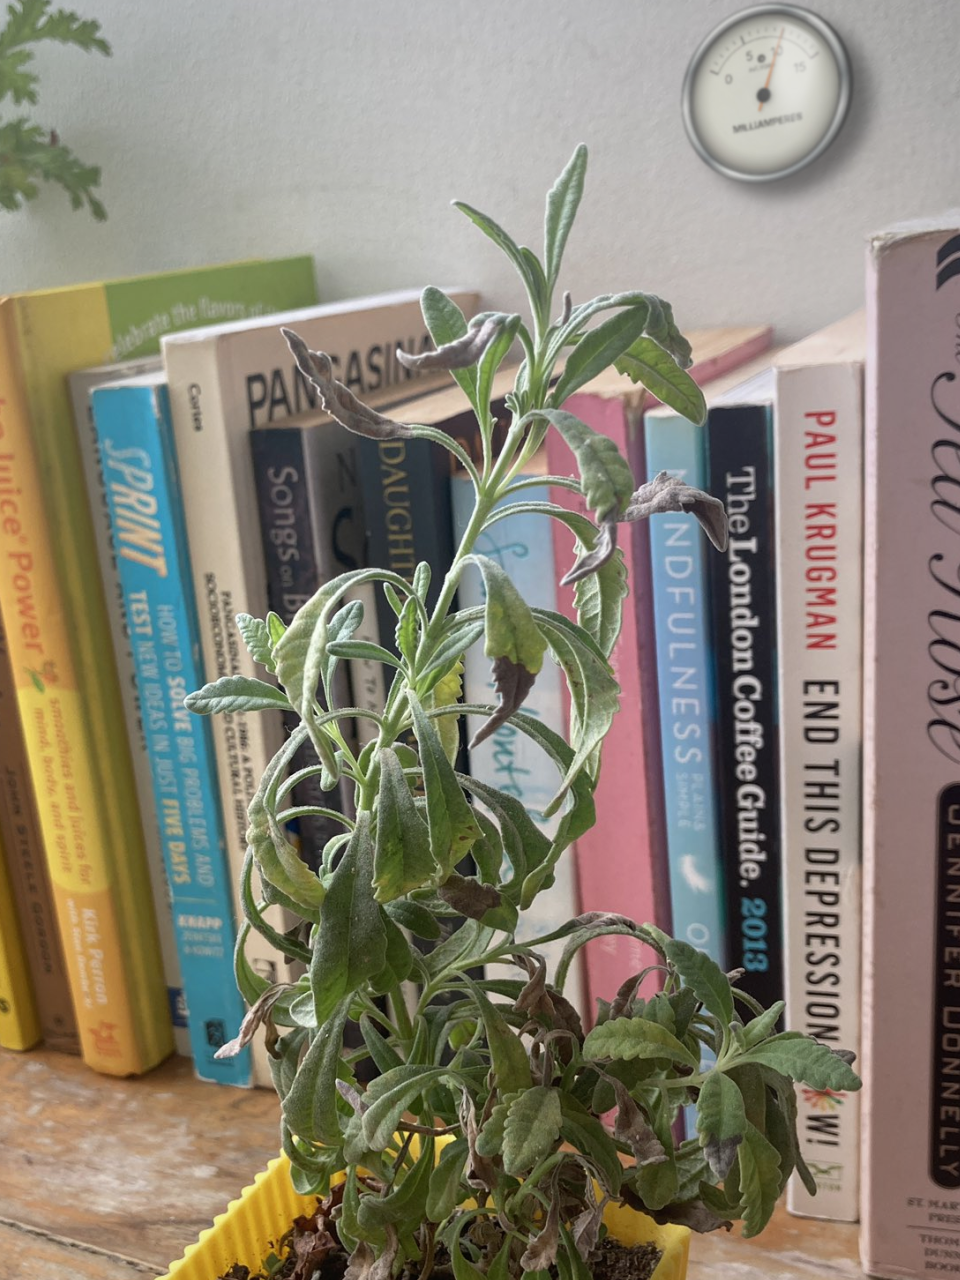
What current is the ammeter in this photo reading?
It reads 10 mA
